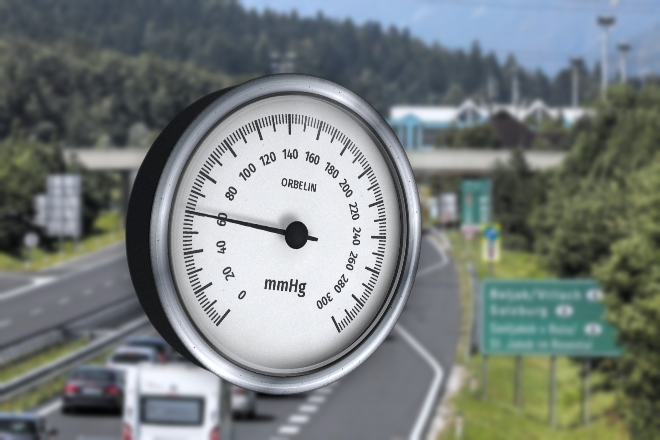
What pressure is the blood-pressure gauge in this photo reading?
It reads 60 mmHg
